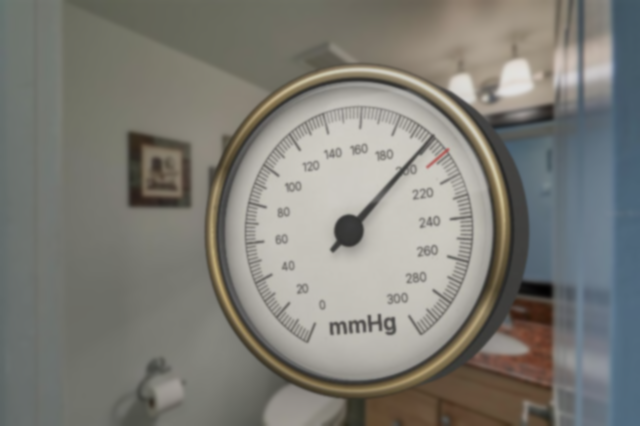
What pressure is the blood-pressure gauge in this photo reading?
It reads 200 mmHg
